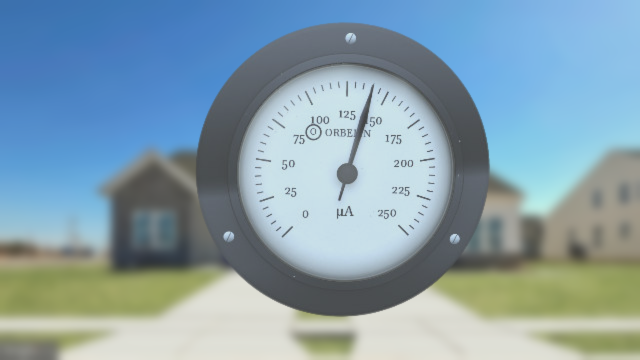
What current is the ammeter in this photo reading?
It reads 140 µA
